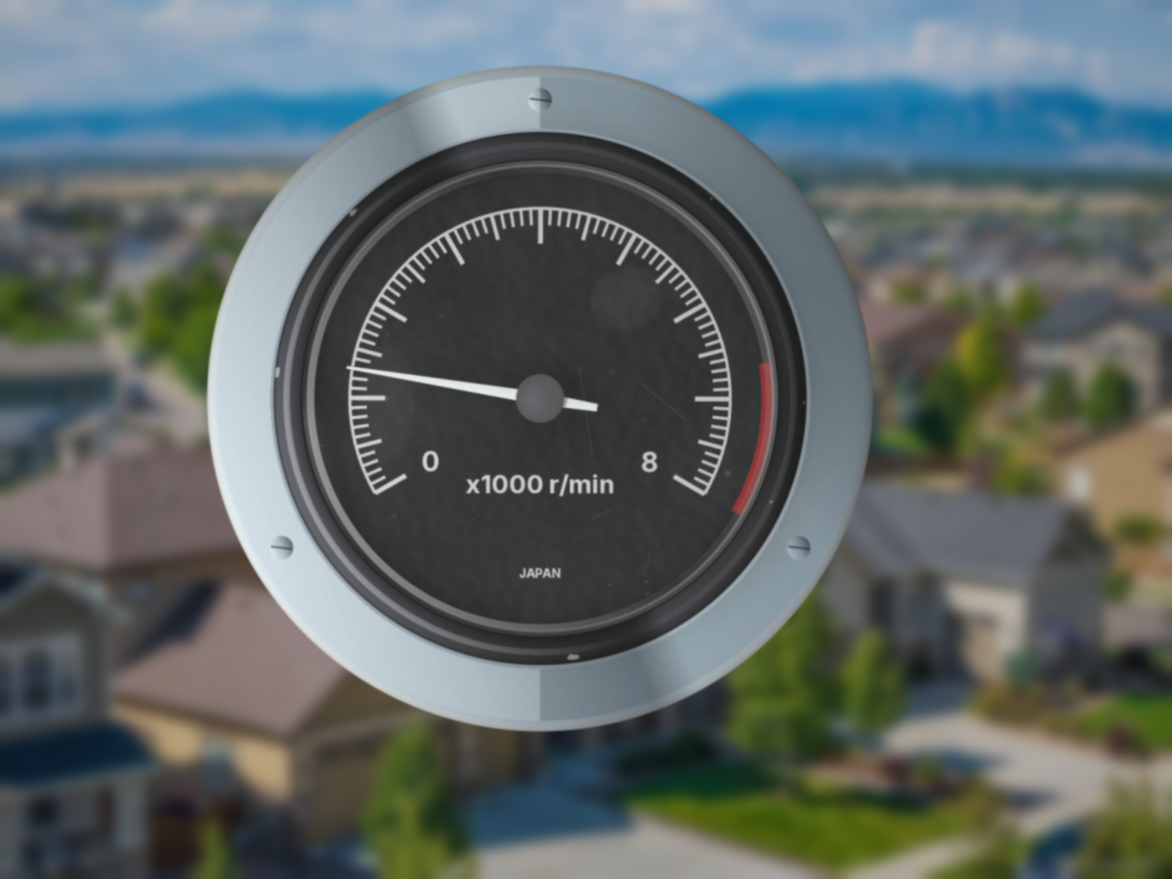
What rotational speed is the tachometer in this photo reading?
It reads 1300 rpm
